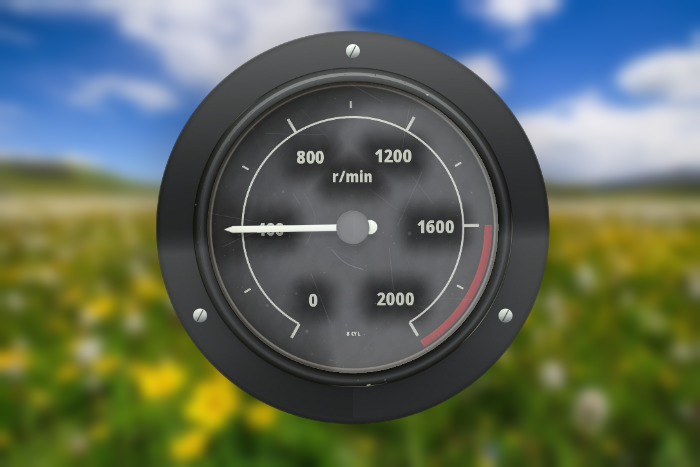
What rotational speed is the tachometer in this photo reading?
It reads 400 rpm
